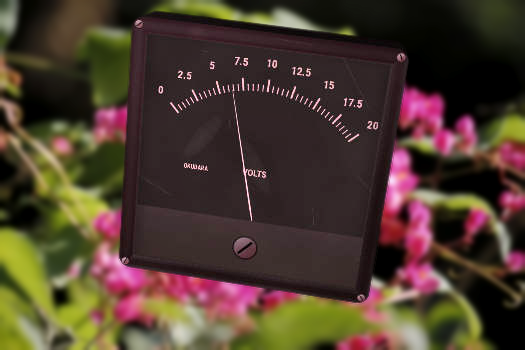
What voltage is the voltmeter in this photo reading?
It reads 6.5 V
